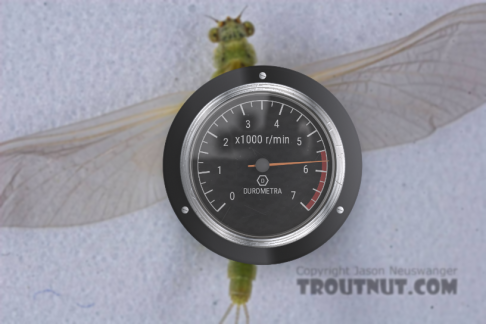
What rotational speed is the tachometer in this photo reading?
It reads 5750 rpm
